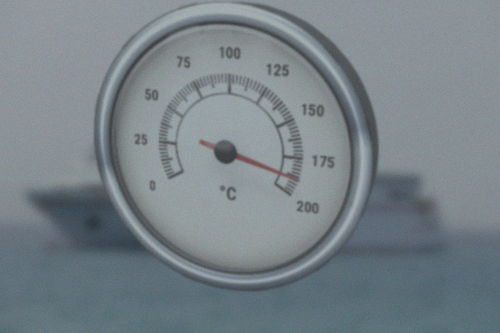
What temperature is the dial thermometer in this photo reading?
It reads 187.5 °C
